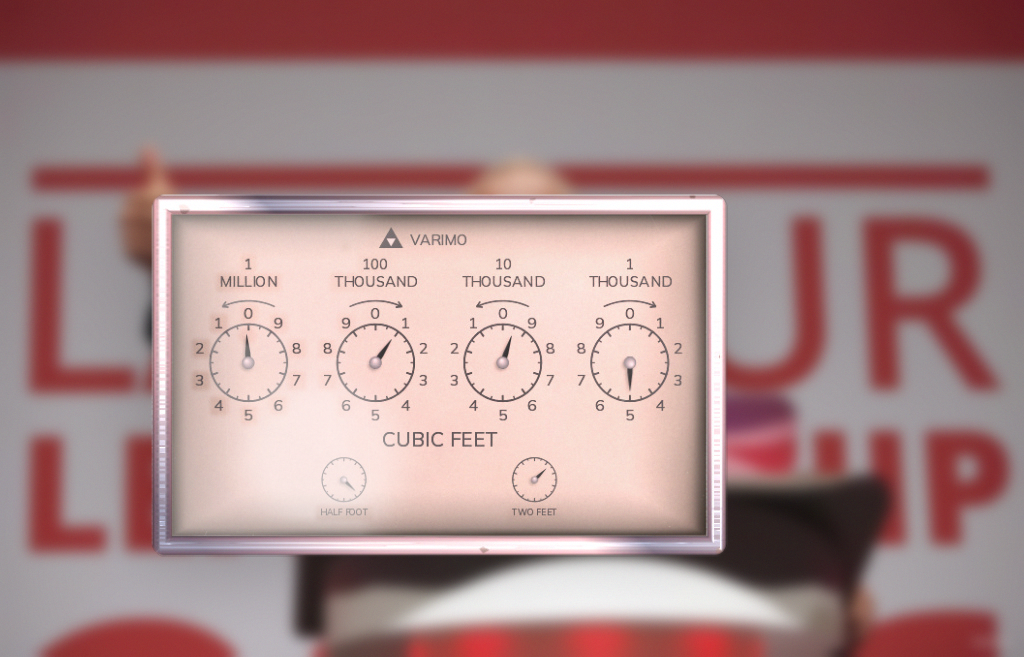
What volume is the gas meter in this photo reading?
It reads 9500 ft³
